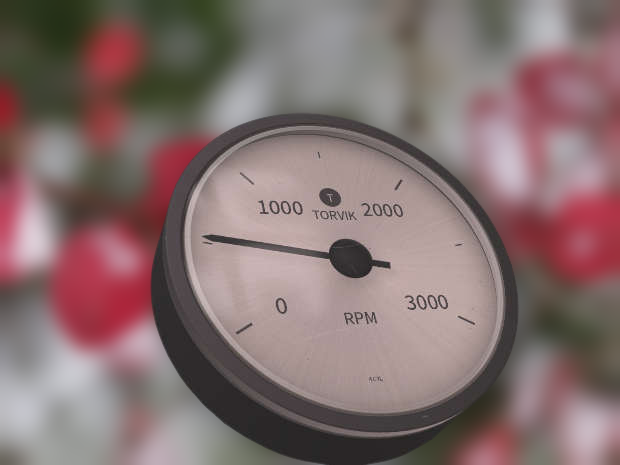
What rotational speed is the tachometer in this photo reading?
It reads 500 rpm
